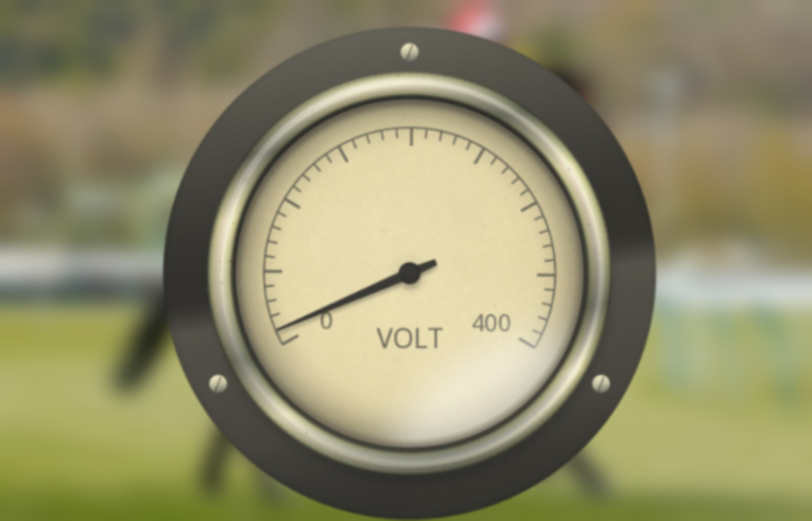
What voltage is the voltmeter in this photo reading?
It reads 10 V
